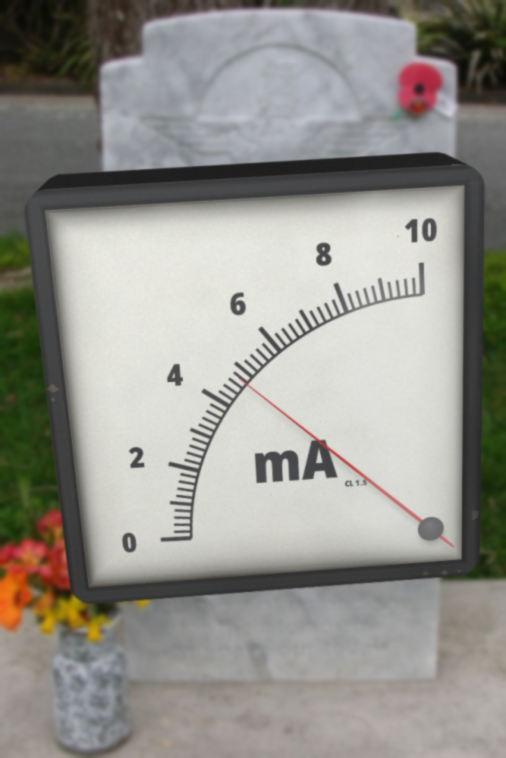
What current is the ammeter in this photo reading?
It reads 4.8 mA
